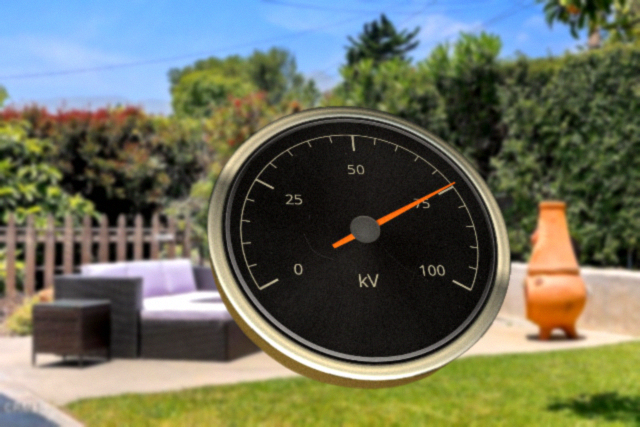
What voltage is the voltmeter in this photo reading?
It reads 75 kV
